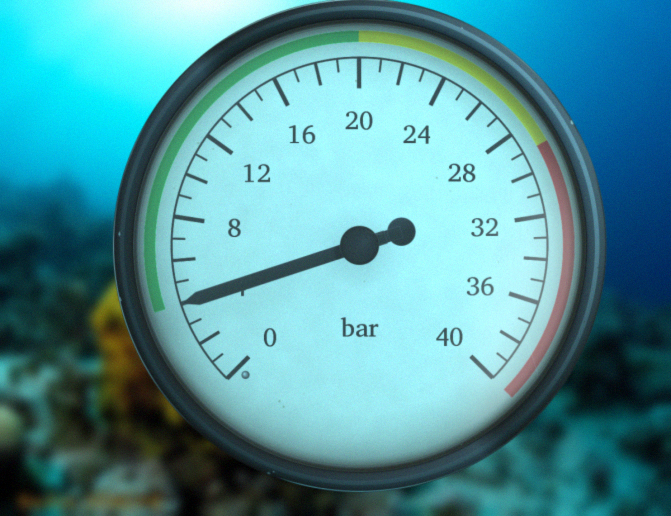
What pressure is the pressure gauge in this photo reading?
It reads 4 bar
